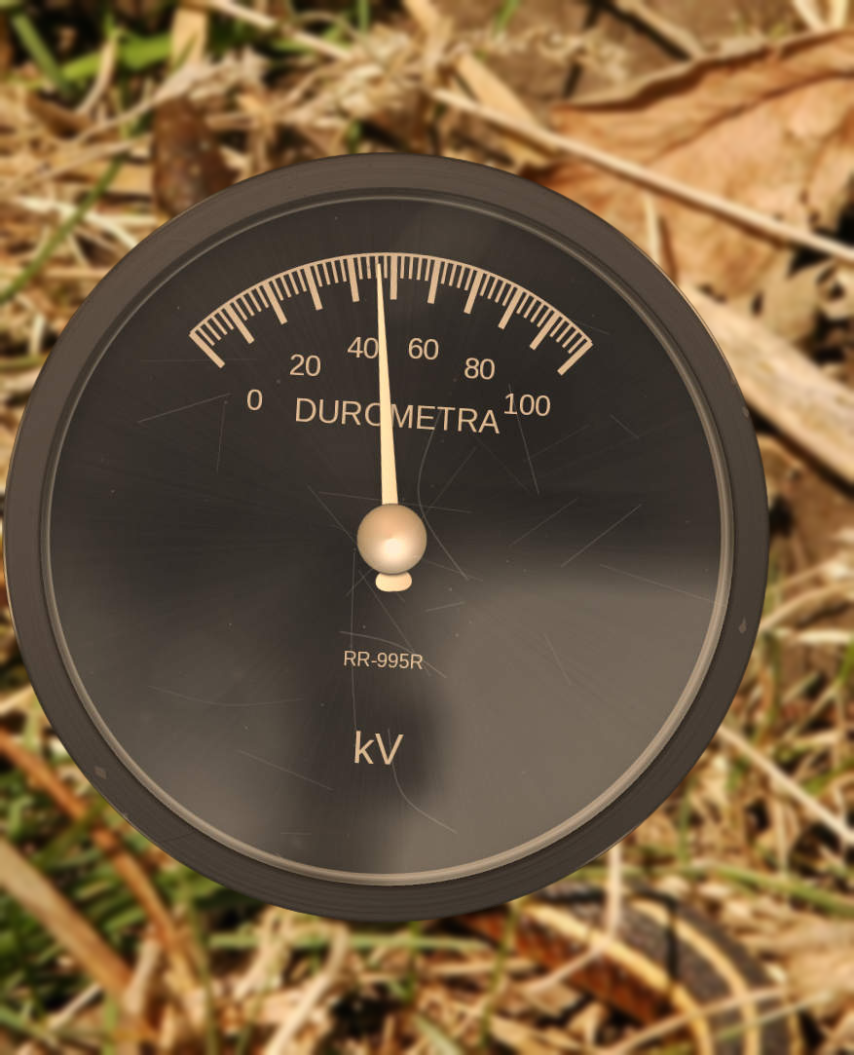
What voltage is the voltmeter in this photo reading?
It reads 46 kV
